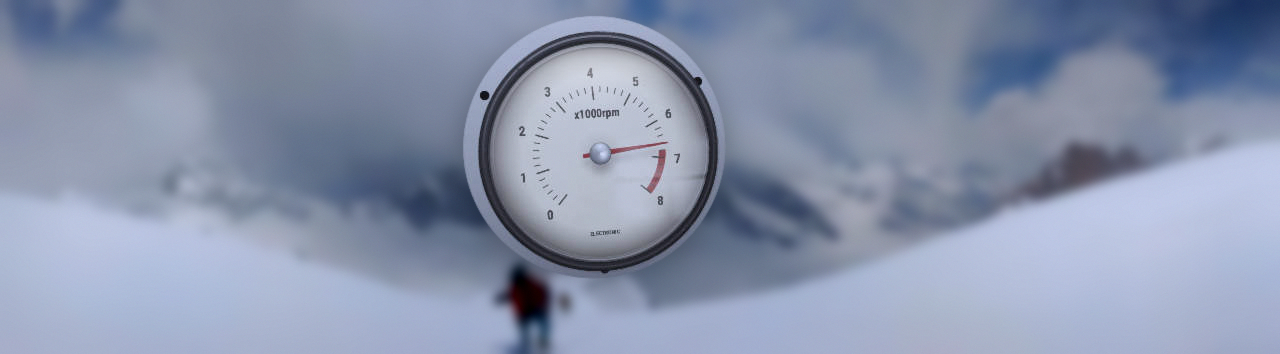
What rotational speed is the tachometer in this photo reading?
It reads 6600 rpm
